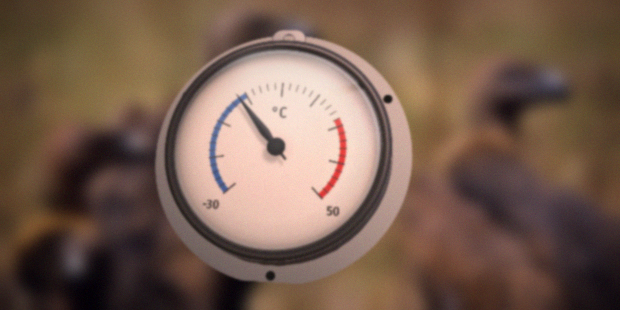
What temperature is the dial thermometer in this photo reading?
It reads -2 °C
